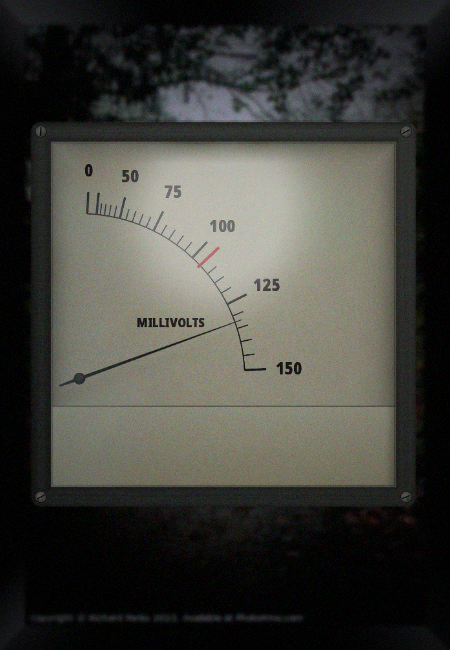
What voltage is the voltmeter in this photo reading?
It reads 132.5 mV
